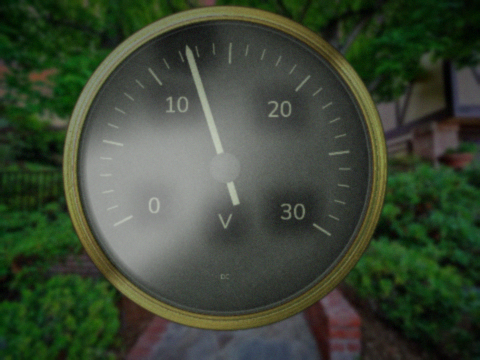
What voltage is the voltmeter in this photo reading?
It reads 12.5 V
